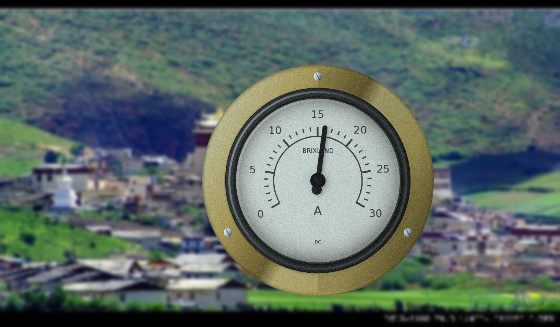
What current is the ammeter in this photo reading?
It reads 16 A
